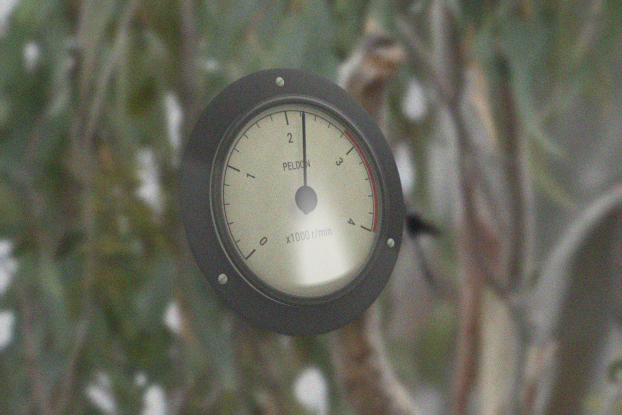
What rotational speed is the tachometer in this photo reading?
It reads 2200 rpm
